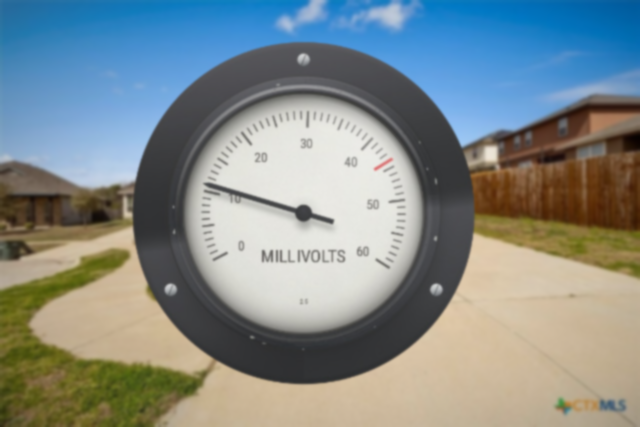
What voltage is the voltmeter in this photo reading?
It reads 11 mV
